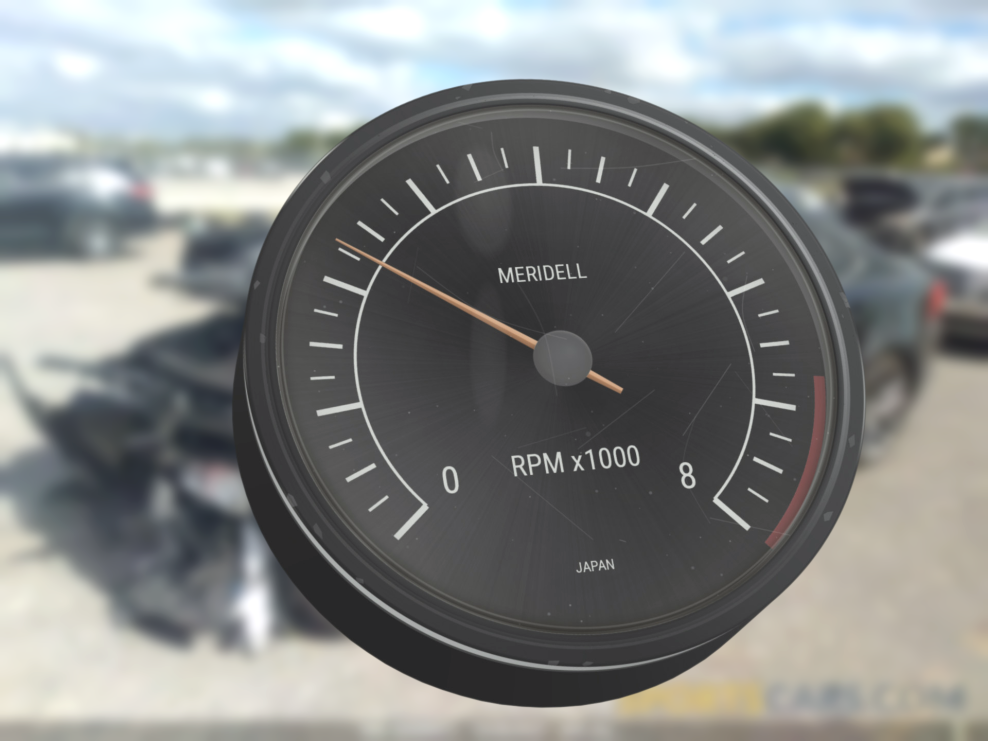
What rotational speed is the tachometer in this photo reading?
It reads 2250 rpm
